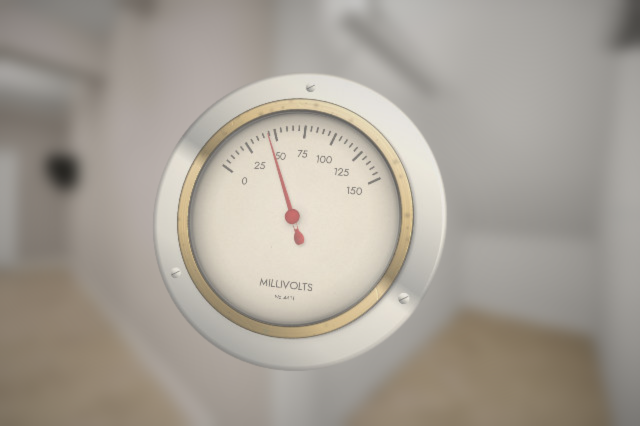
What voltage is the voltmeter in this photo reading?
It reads 45 mV
